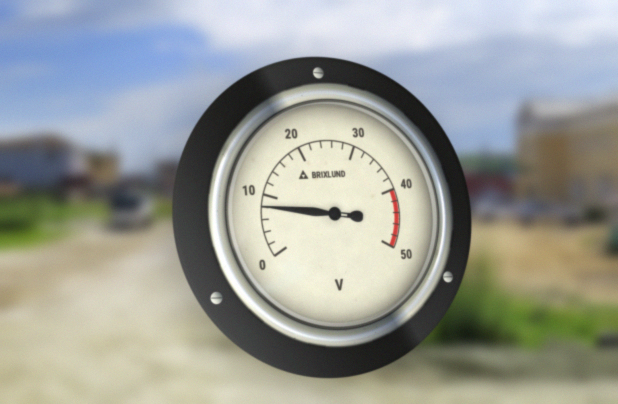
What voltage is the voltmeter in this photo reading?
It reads 8 V
